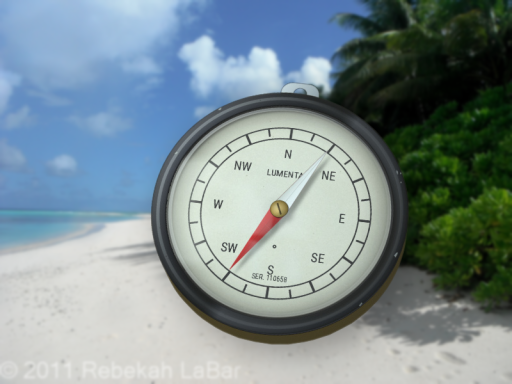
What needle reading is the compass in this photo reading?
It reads 210 °
